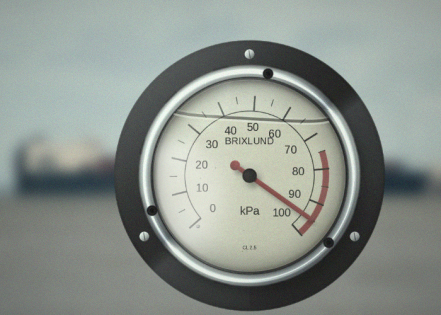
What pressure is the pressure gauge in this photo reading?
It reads 95 kPa
